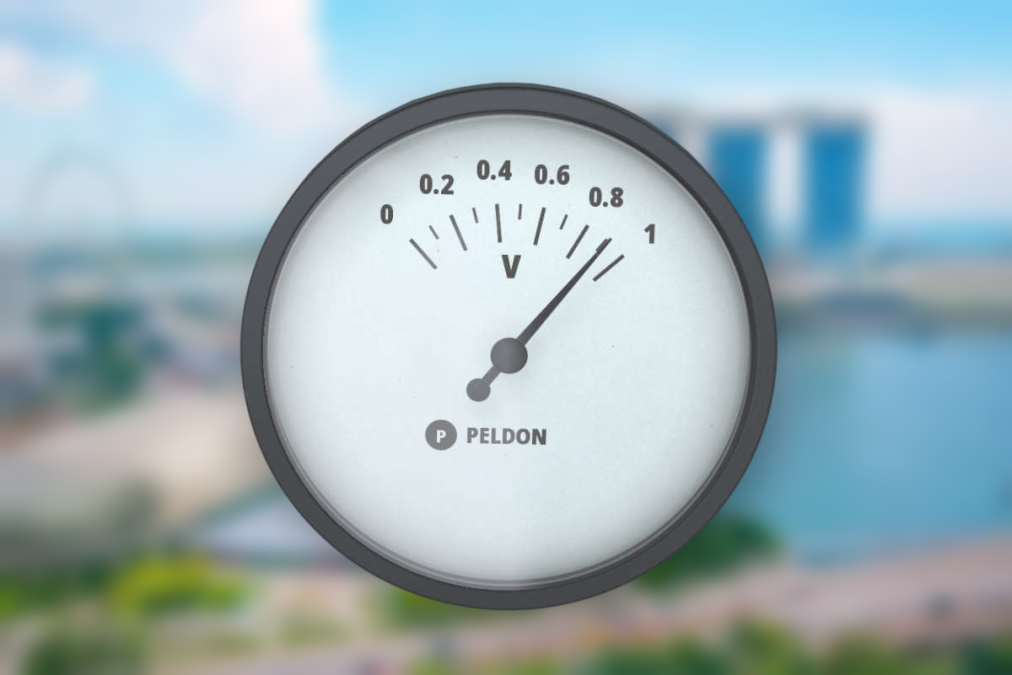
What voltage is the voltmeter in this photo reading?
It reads 0.9 V
